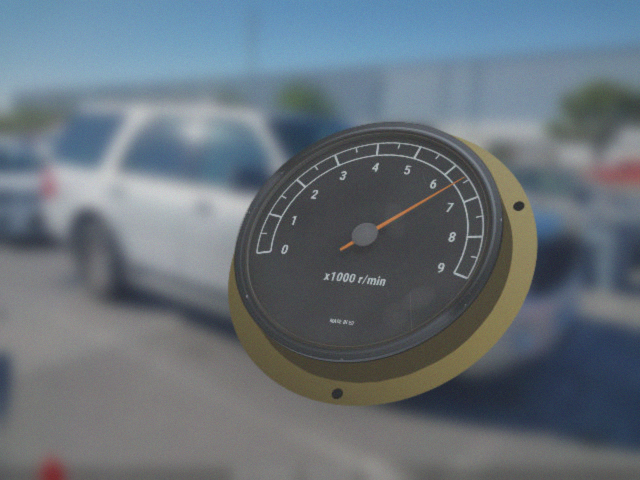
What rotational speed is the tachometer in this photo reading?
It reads 6500 rpm
